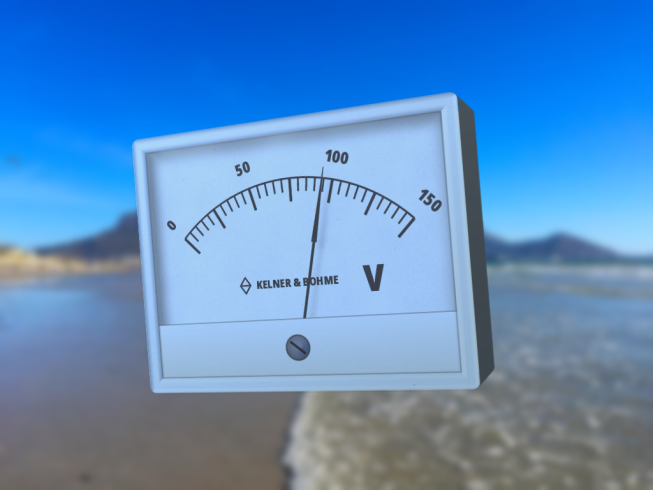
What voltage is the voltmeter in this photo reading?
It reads 95 V
